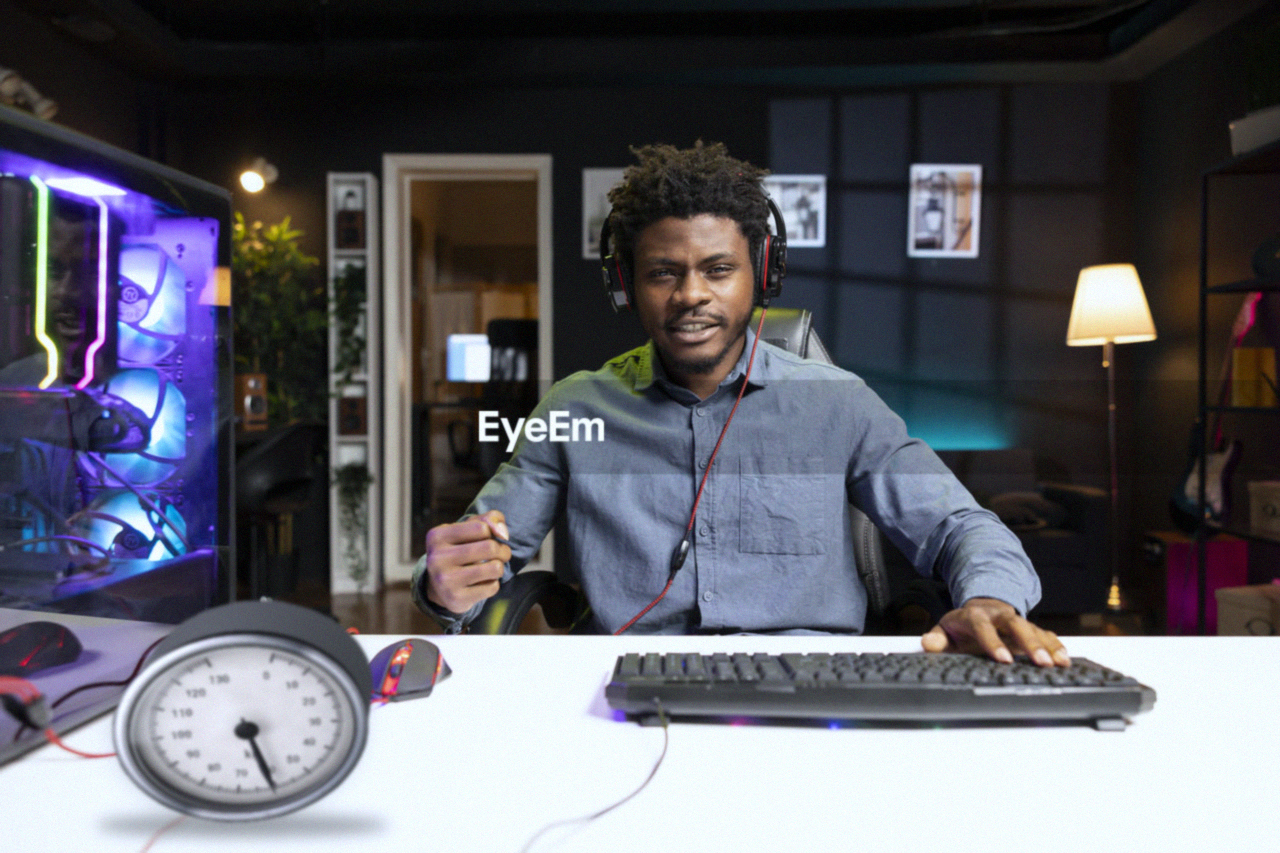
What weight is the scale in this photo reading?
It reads 60 kg
